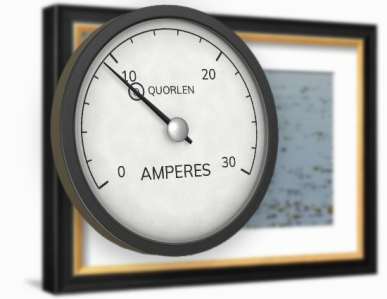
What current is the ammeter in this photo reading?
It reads 9 A
